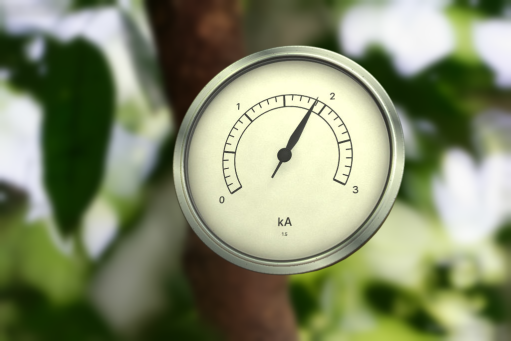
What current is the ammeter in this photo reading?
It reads 1.9 kA
